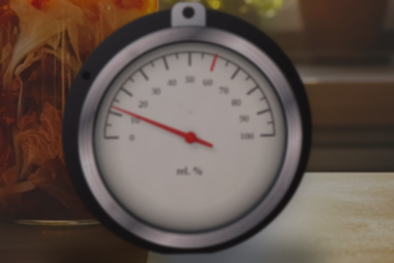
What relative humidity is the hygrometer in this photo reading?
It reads 12.5 %
